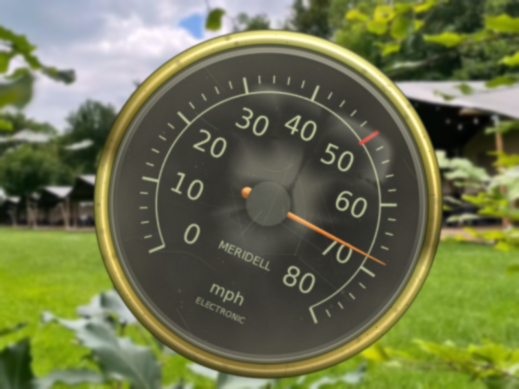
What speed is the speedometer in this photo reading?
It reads 68 mph
